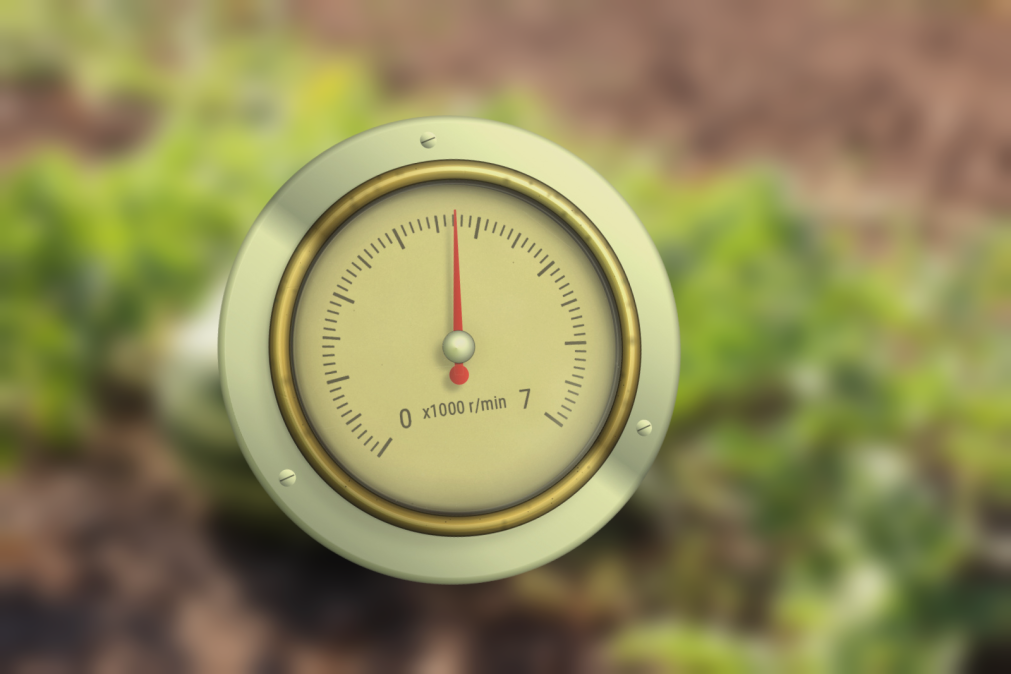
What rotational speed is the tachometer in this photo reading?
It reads 3700 rpm
